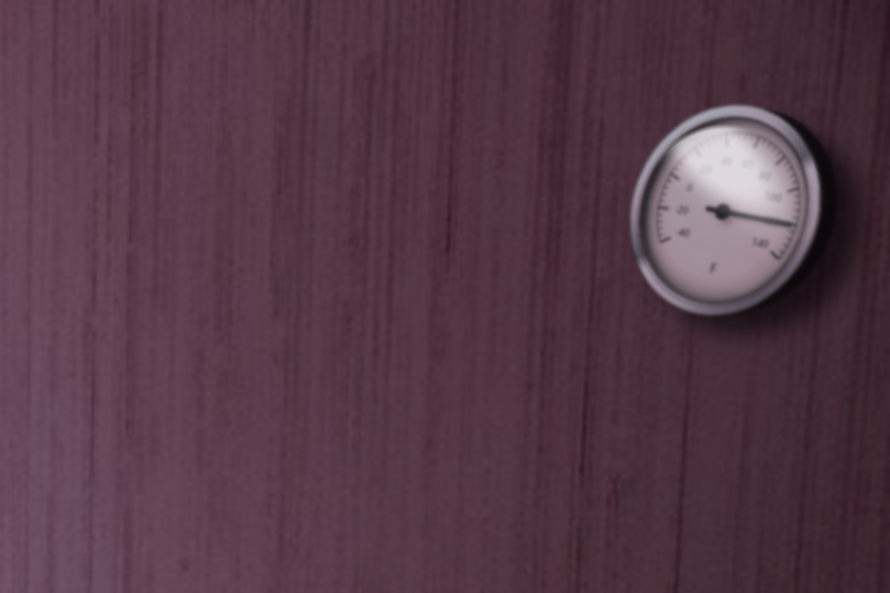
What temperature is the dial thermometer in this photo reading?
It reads 120 °F
